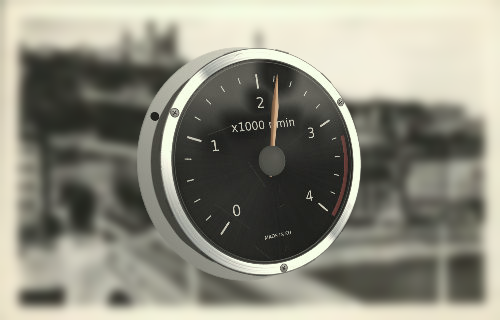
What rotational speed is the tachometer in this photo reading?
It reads 2200 rpm
